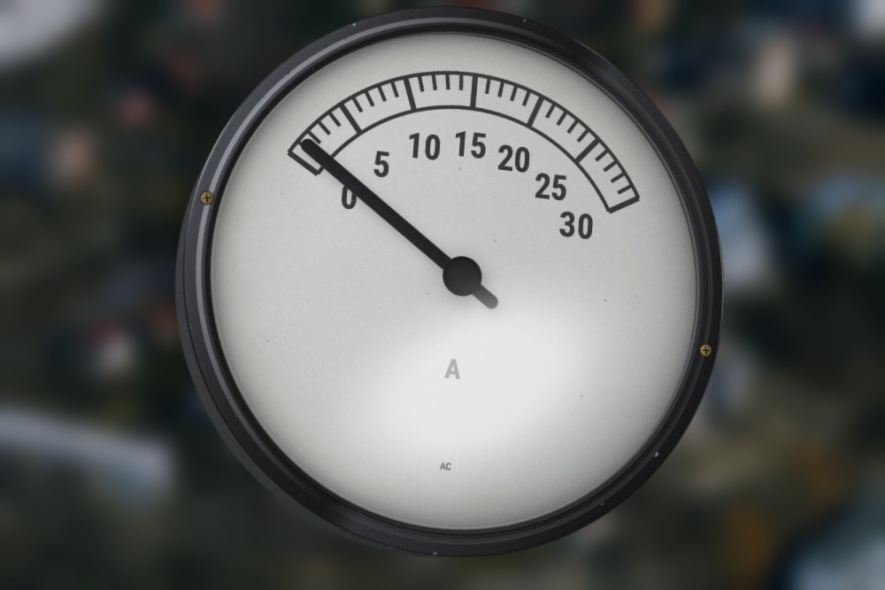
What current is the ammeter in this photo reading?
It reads 1 A
